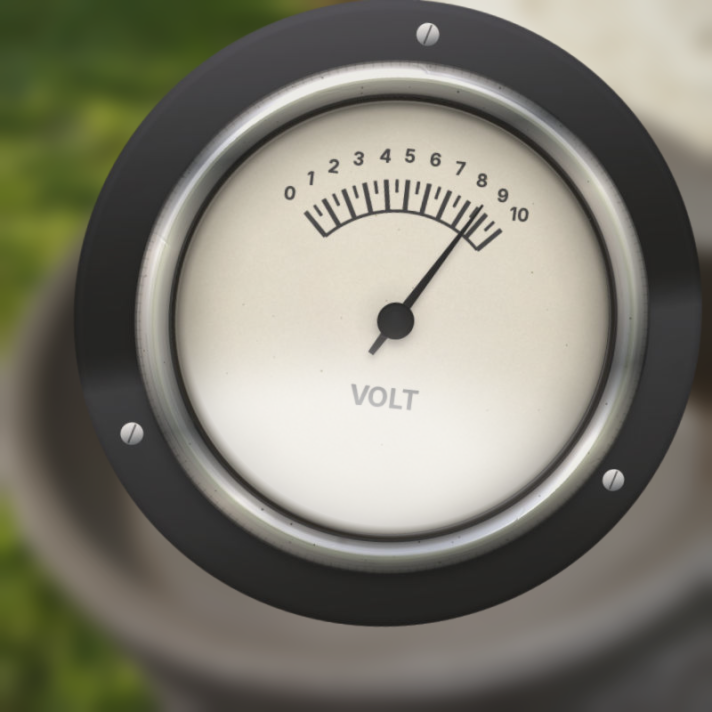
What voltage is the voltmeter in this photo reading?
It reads 8.5 V
